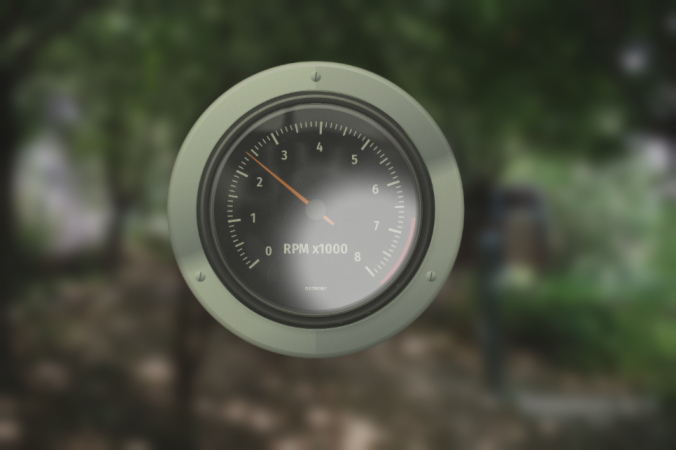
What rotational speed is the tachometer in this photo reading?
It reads 2400 rpm
